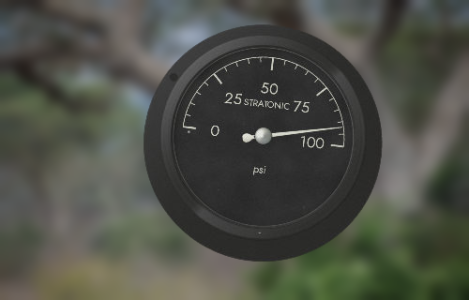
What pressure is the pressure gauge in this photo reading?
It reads 92.5 psi
